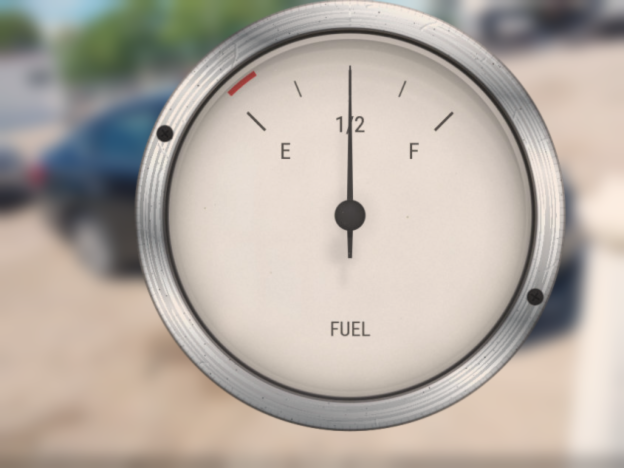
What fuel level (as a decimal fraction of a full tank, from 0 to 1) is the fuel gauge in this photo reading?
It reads 0.5
